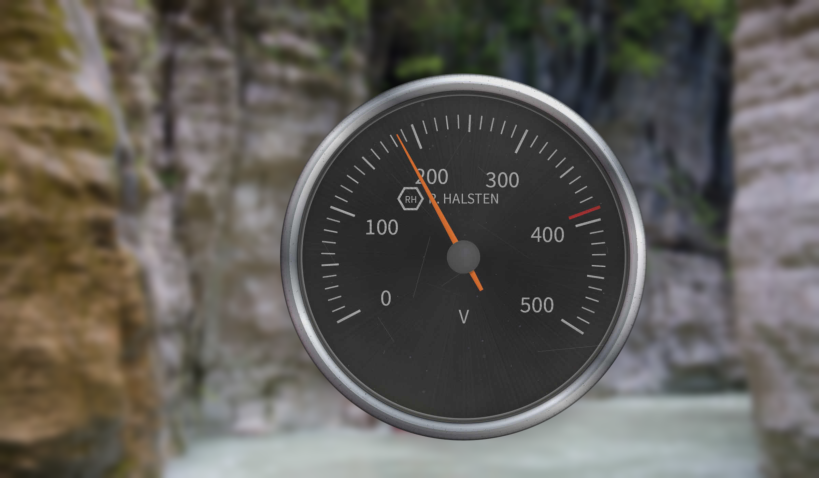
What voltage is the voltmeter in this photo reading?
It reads 185 V
